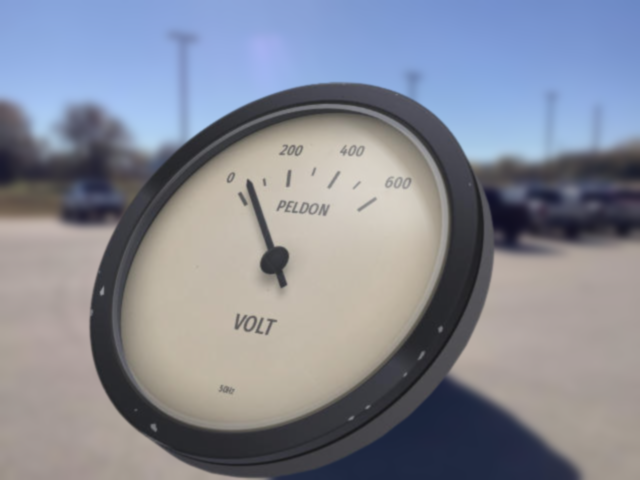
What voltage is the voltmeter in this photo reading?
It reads 50 V
